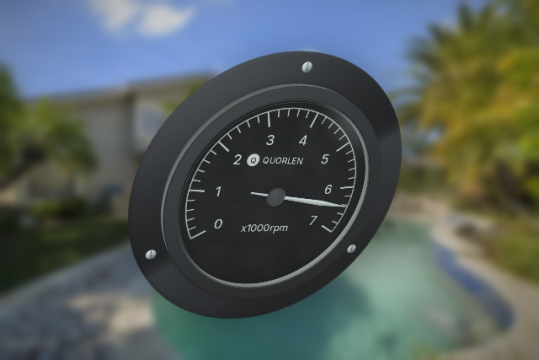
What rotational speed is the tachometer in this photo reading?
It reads 6400 rpm
